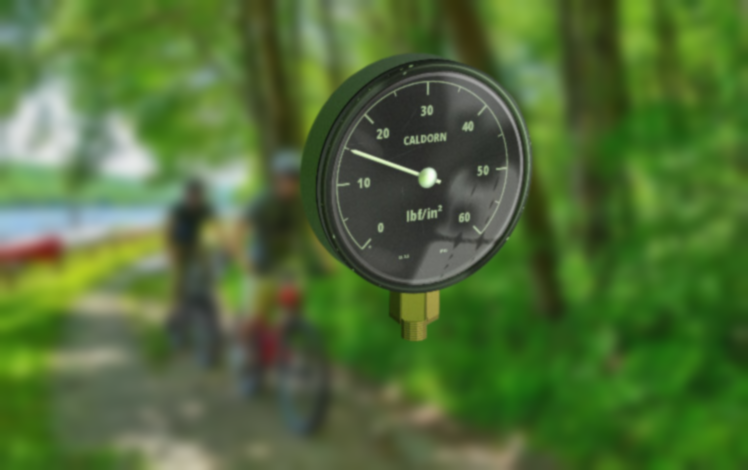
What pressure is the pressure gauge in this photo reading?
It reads 15 psi
